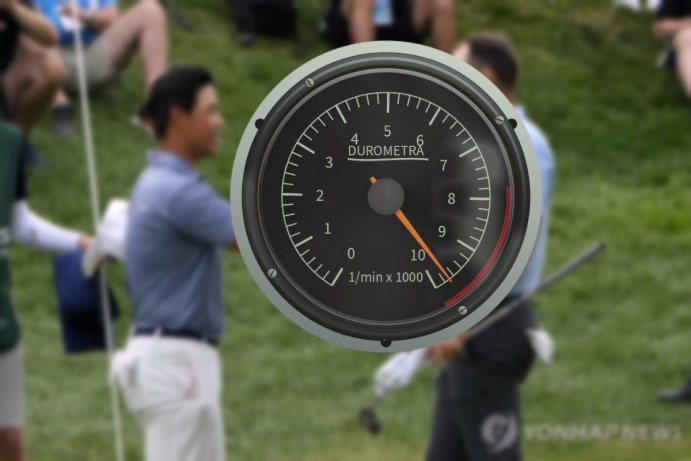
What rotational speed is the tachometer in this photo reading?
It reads 9700 rpm
